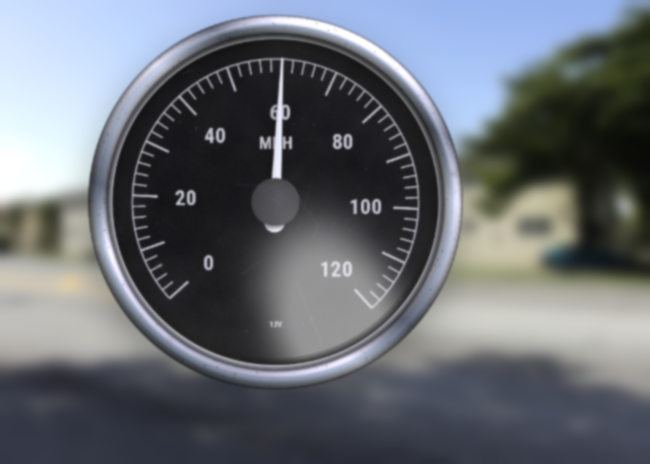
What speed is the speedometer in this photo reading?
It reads 60 mph
